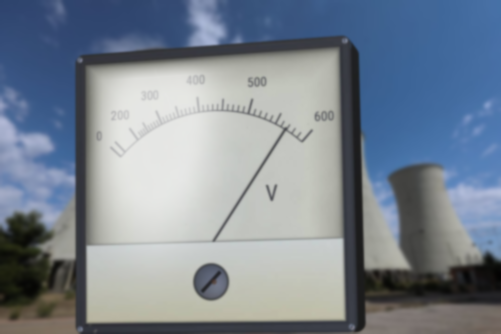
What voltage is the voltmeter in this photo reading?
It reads 570 V
